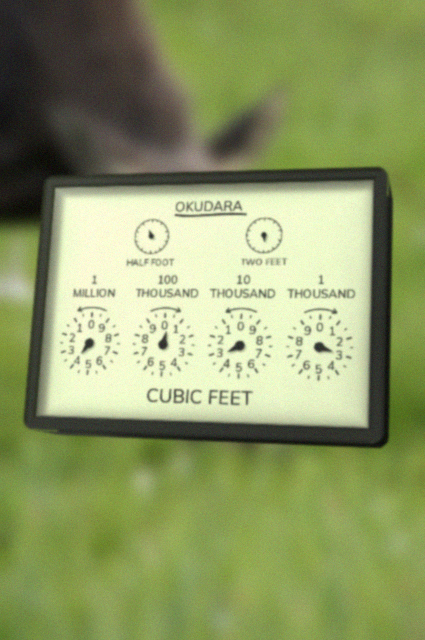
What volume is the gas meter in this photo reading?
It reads 403300 ft³
